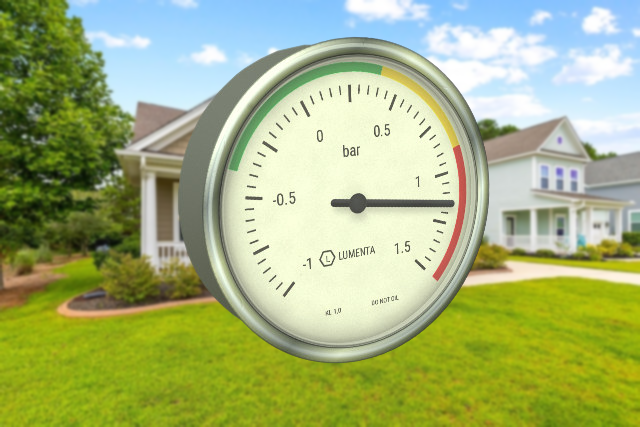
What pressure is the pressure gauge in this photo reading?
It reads 1.15 bar
